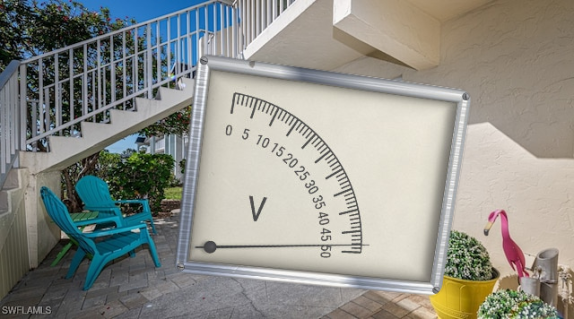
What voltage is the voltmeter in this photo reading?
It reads 48 V
